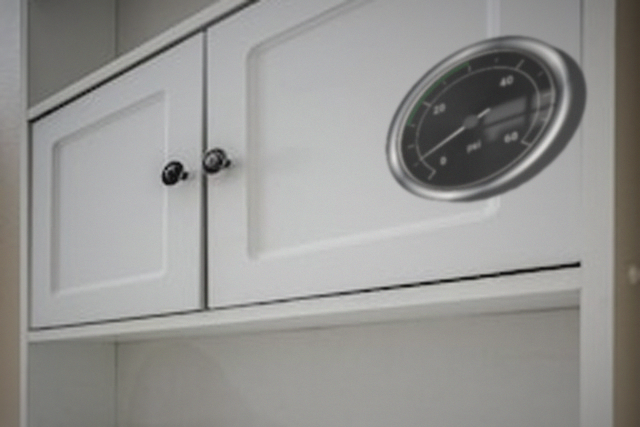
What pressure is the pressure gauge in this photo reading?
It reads 5 psi
